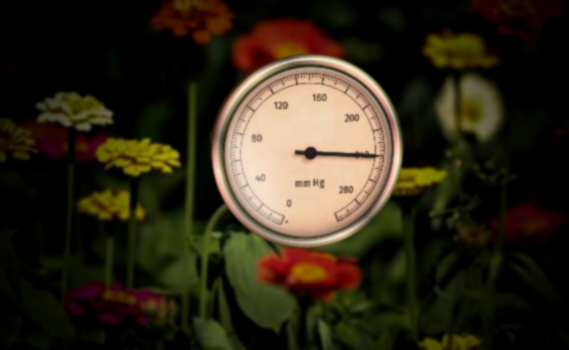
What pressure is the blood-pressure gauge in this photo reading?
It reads 240 mmHg
